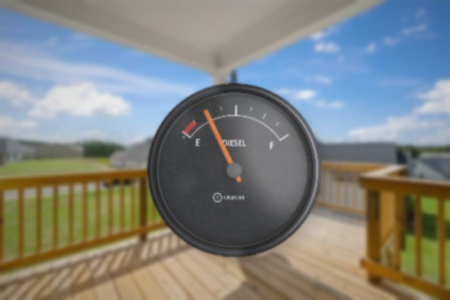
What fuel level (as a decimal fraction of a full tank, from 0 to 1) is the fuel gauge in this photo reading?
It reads 0.25
